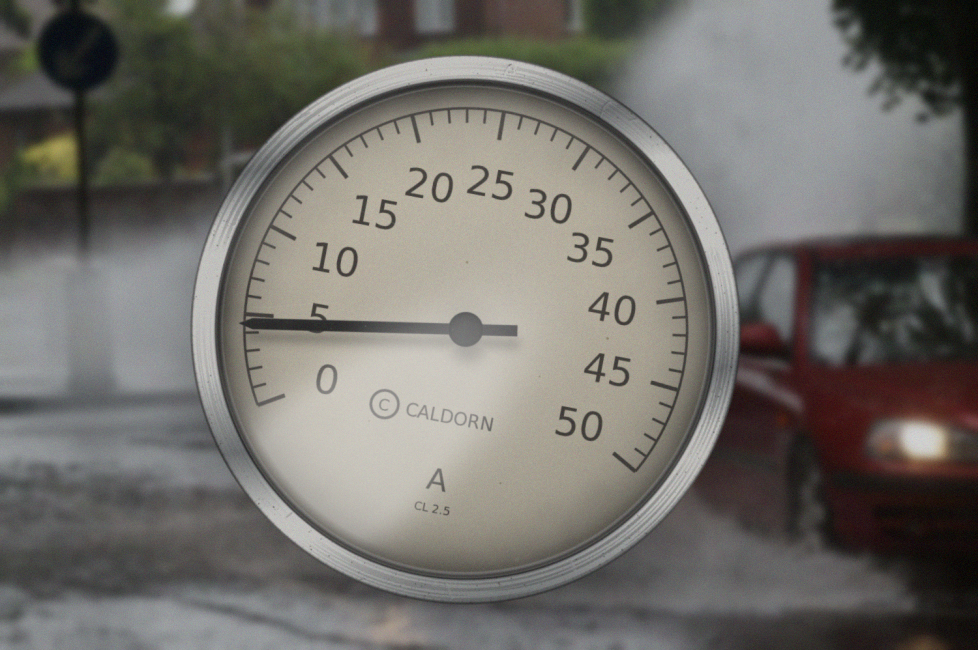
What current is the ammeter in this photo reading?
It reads 4.5 A
